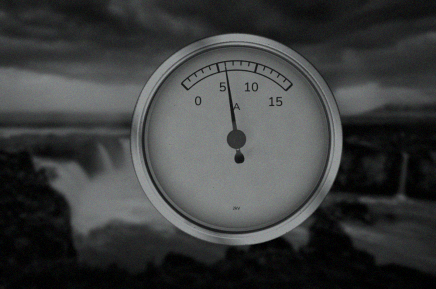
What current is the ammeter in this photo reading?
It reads 6 A
